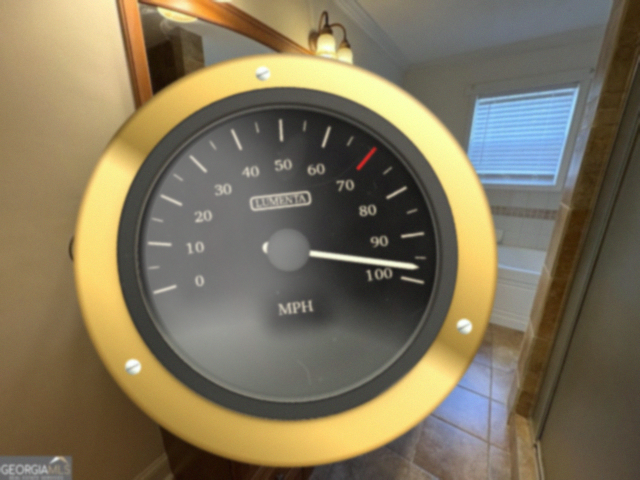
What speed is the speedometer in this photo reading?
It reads 97.5 mph
